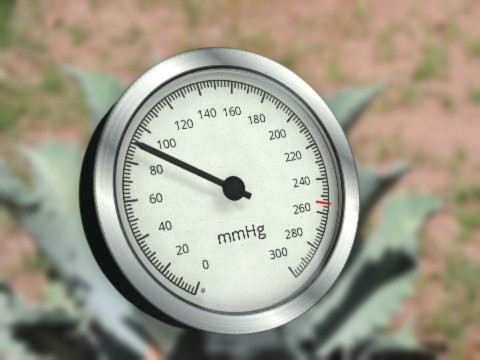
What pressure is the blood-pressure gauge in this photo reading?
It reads 90 mmHg
